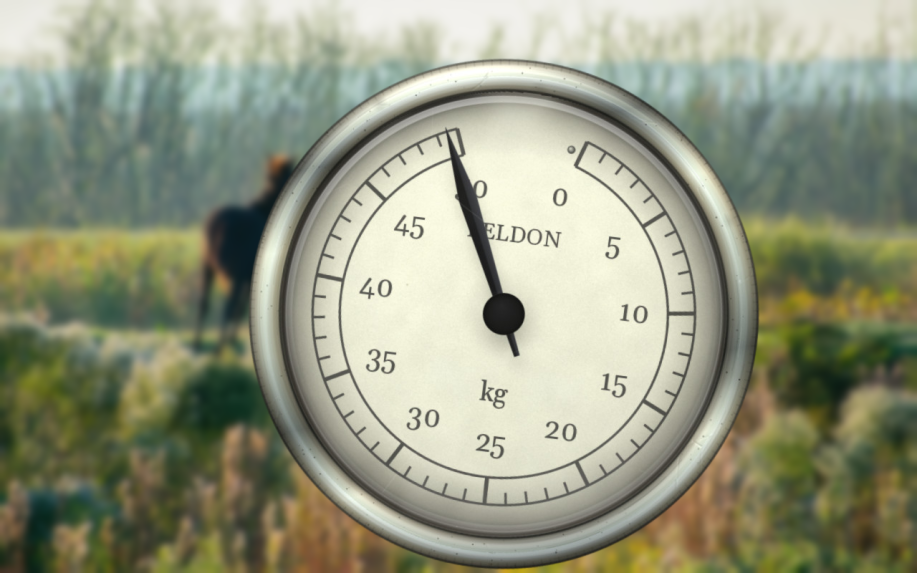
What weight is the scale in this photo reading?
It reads 49.5 kg
